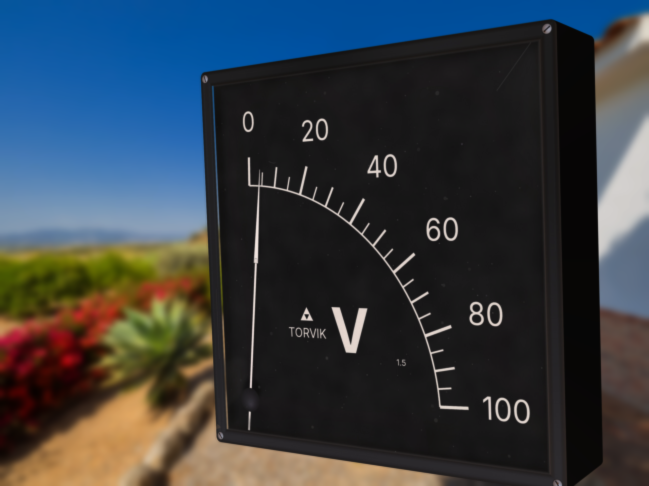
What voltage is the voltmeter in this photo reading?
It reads 5 V
